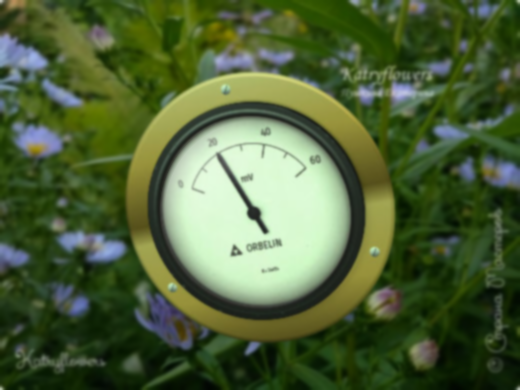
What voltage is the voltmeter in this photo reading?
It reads 20 mV
